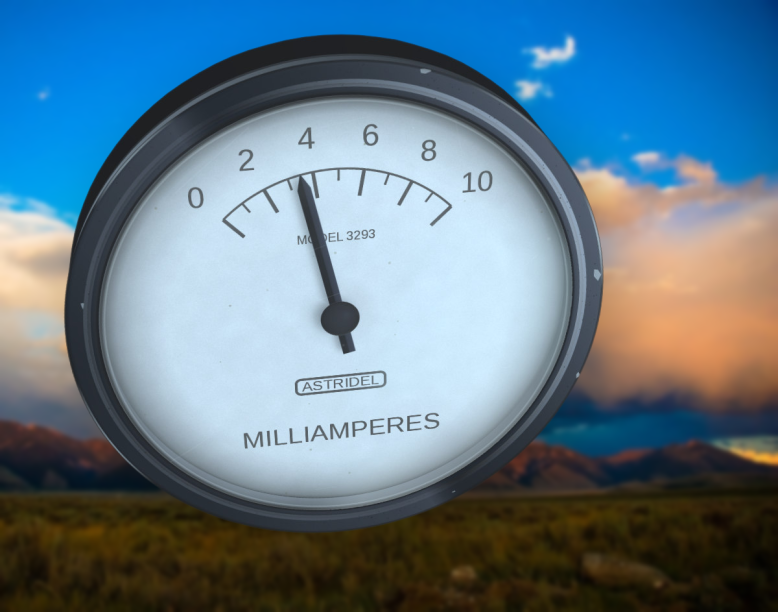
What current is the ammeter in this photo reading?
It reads 3.5 mA
